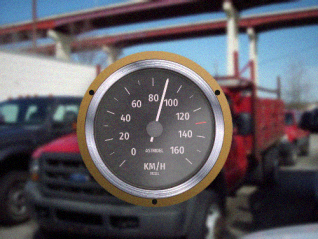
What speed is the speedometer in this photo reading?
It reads 90 km/h
